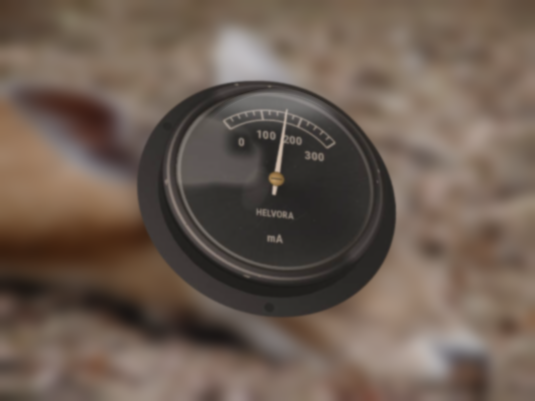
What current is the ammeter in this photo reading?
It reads 160 mA
